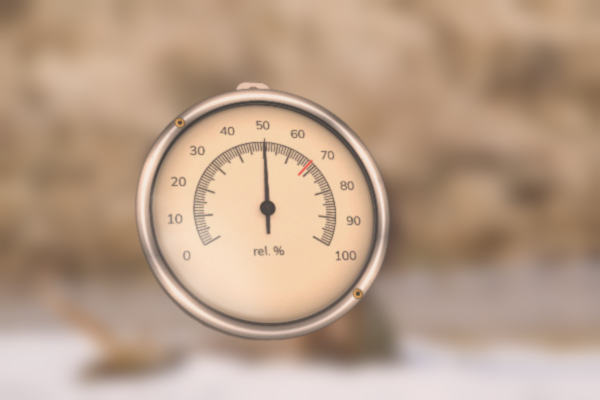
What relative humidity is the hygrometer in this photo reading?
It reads 50 %
